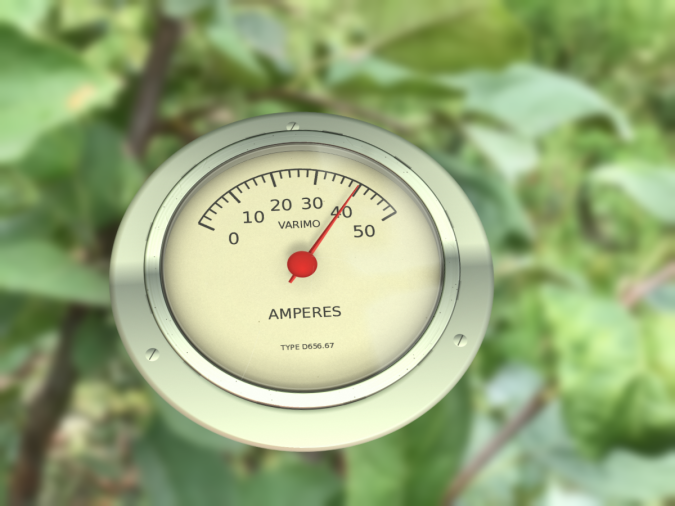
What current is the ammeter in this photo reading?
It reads 40 A
